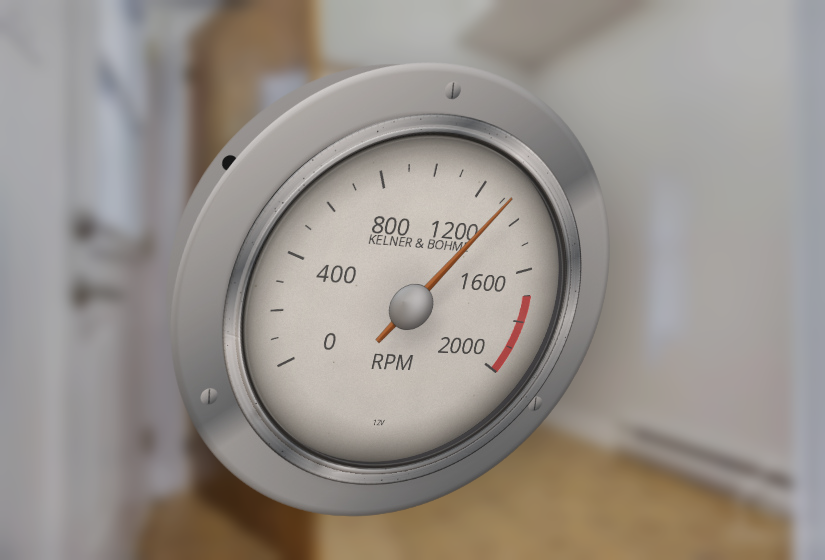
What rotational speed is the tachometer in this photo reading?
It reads 1300 rpm
